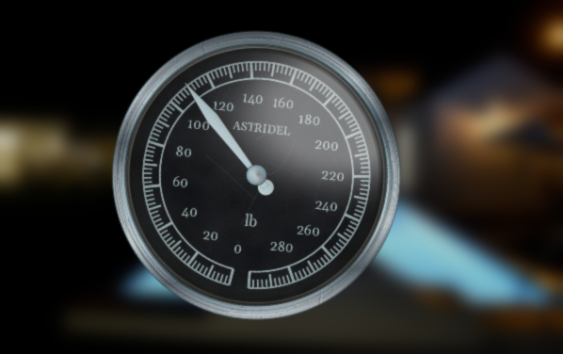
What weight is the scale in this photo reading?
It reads 110 lb
